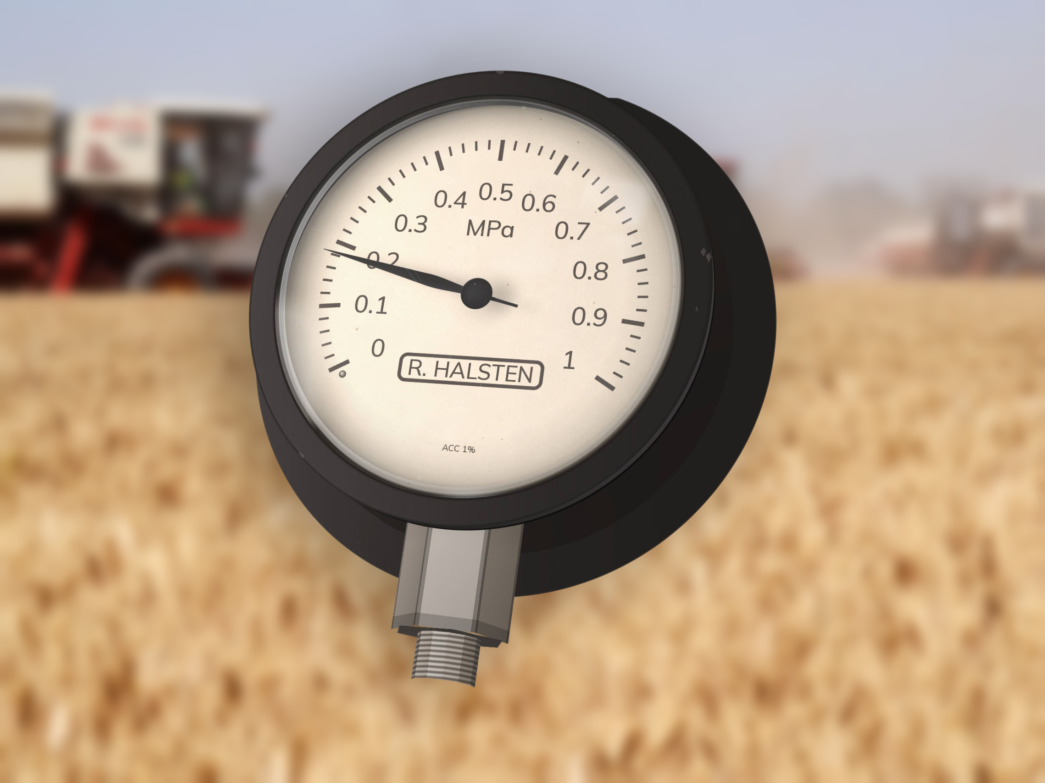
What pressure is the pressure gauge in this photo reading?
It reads 0.18 MPa
